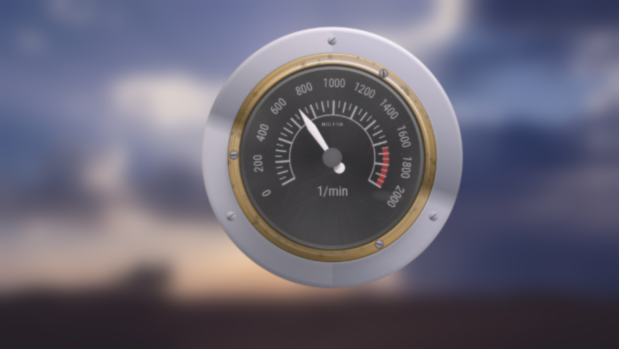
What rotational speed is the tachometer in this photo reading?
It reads 700 rpm
